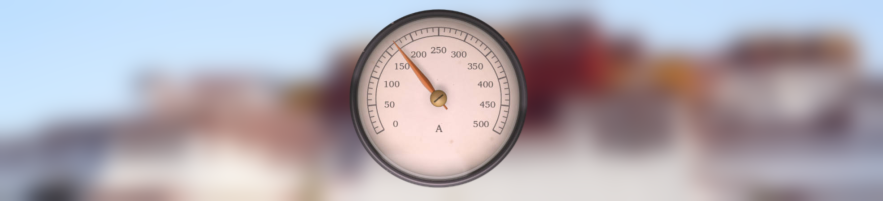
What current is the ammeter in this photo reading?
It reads 170 A
